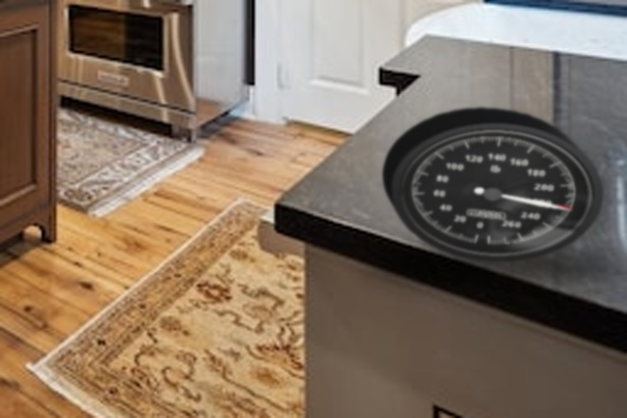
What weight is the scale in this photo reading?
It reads 220 lb
